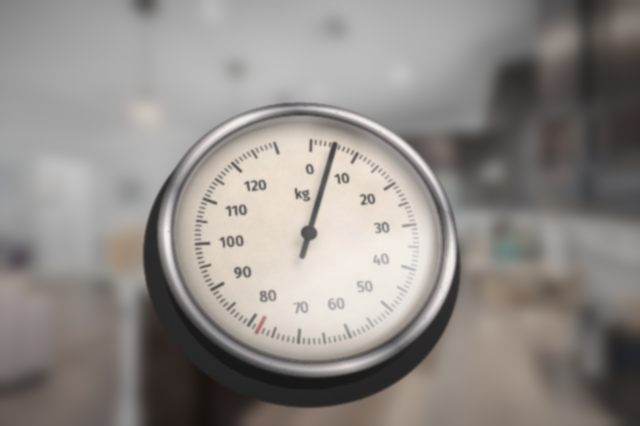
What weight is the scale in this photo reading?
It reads 5 kg
